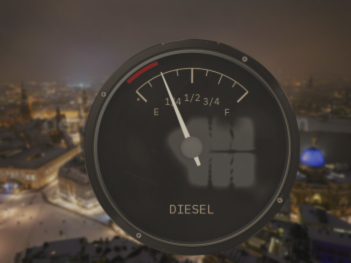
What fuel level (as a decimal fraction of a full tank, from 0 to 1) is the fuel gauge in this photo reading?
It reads 0.25
